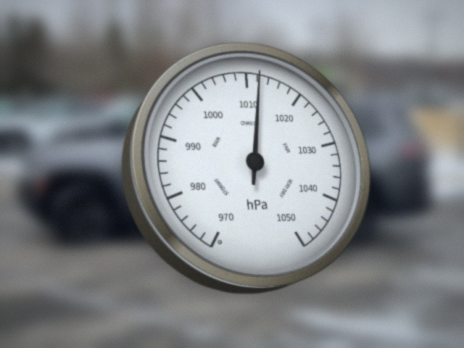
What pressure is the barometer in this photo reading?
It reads 1012 hPa
